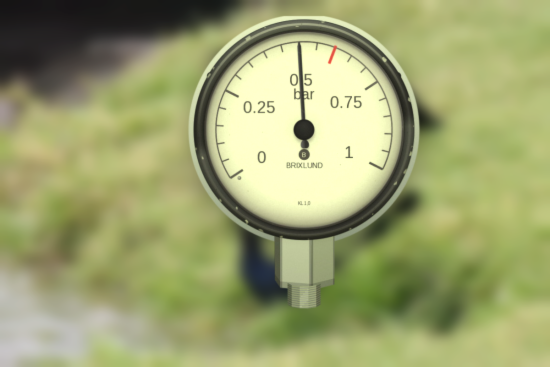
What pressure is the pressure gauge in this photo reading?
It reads 0.5 bar
